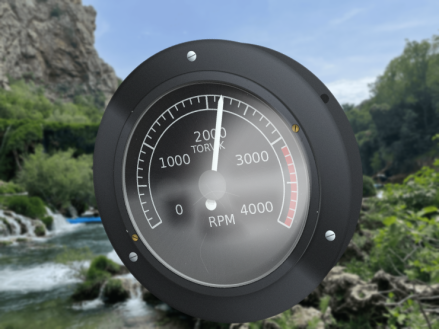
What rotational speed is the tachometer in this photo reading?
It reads 2200 rpm
